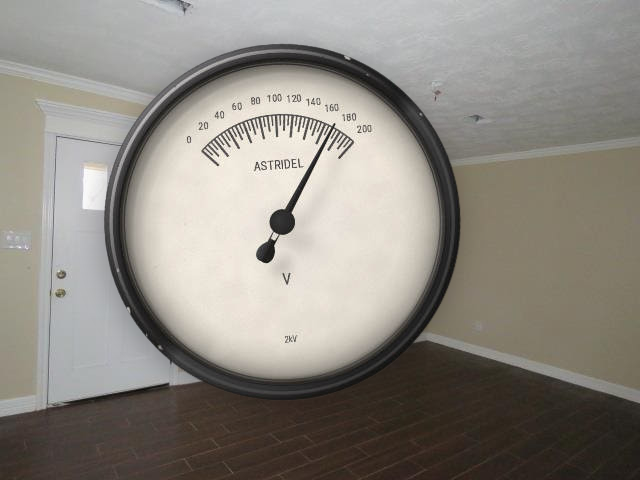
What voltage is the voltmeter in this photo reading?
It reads 170 V
